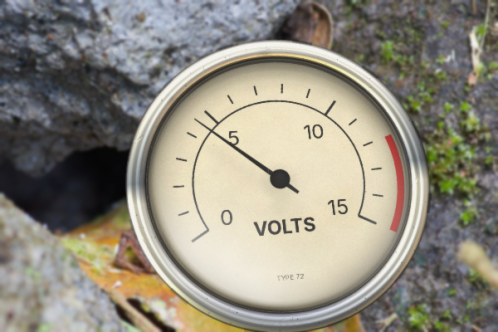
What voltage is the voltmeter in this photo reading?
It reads 4.5 V
